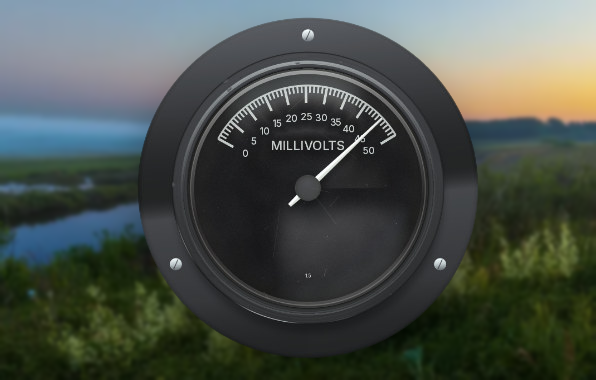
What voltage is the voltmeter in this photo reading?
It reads 45 mV
